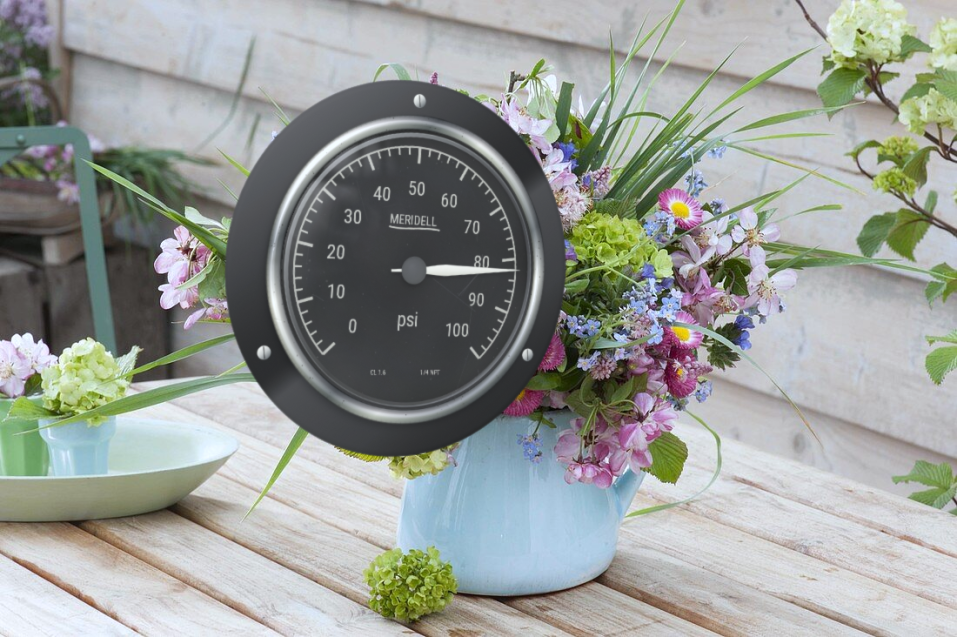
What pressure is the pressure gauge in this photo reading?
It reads 82 psi
